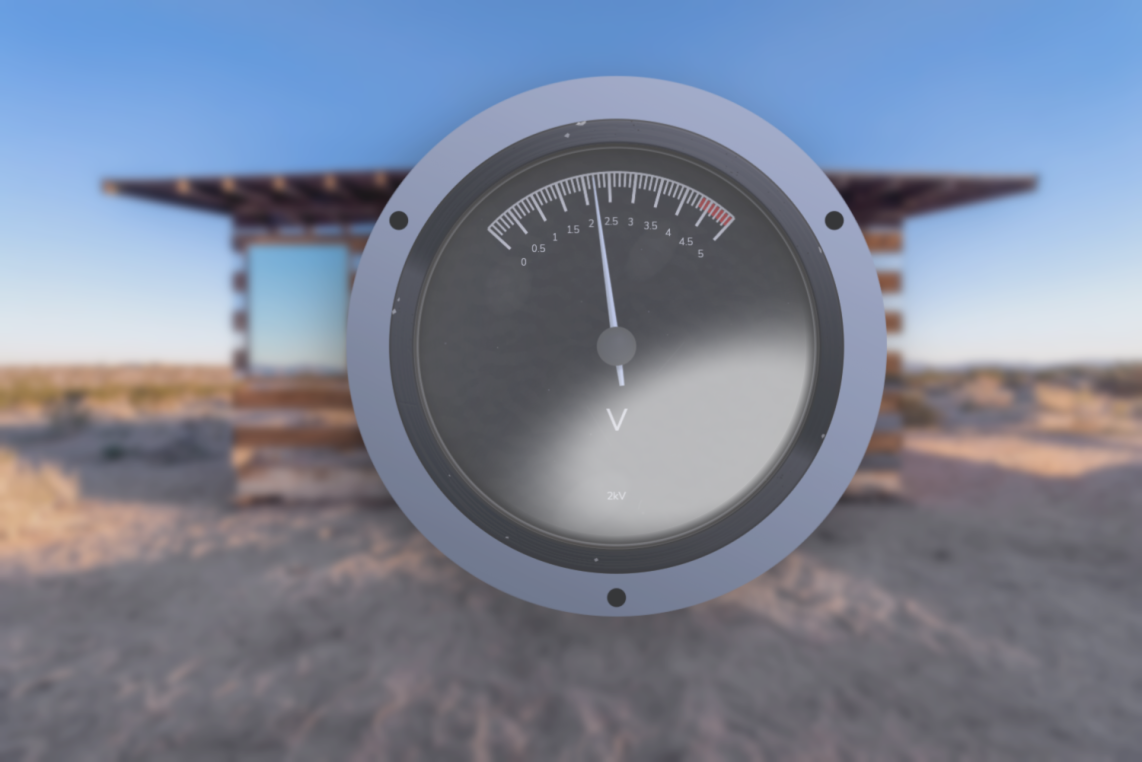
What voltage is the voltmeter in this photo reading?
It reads 2.2 V
